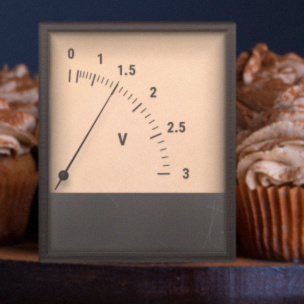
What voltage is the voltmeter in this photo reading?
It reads 1.5 V
